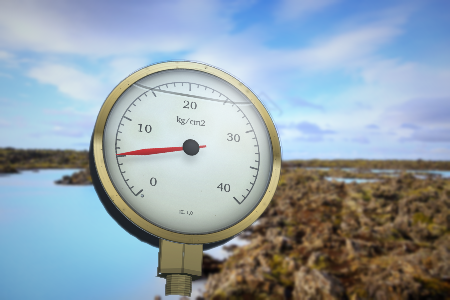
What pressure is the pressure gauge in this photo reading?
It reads 5 kg/cm²
